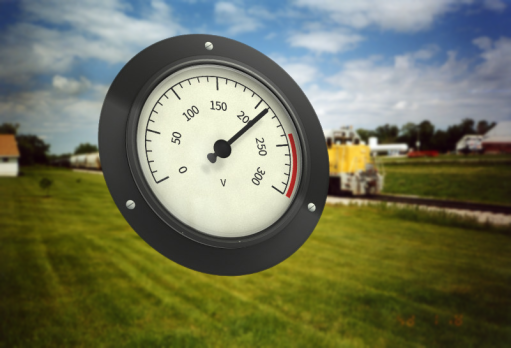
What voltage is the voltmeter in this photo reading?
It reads 210 V
